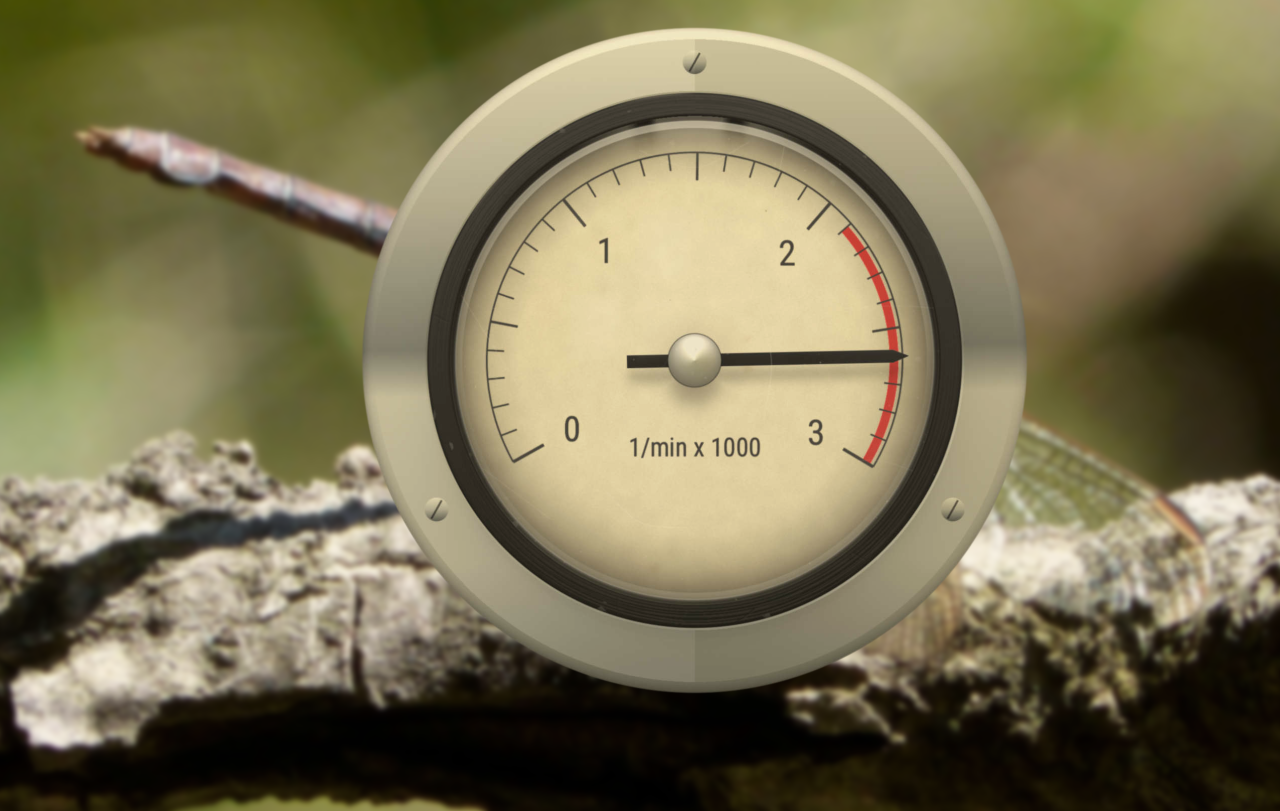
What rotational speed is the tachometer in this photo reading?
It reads 2600 rpm
